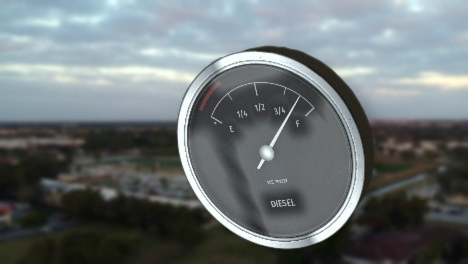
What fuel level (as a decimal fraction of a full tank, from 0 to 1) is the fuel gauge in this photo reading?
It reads 0.875
